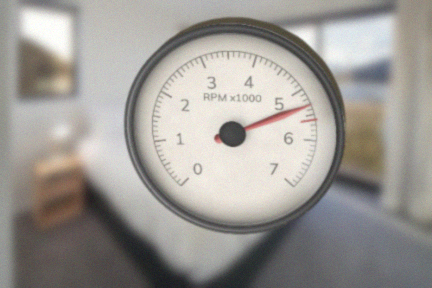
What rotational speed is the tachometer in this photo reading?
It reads 5300 rpm
